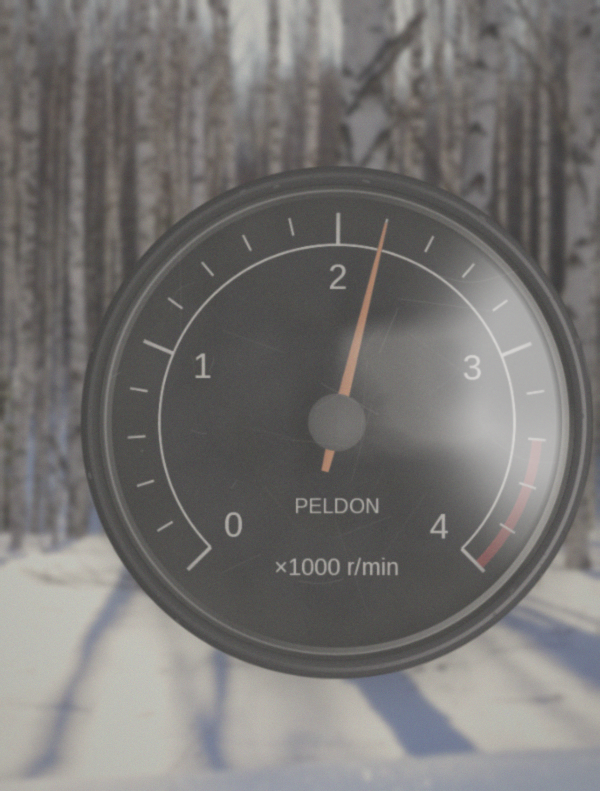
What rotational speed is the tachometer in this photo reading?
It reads 2200 rpm
